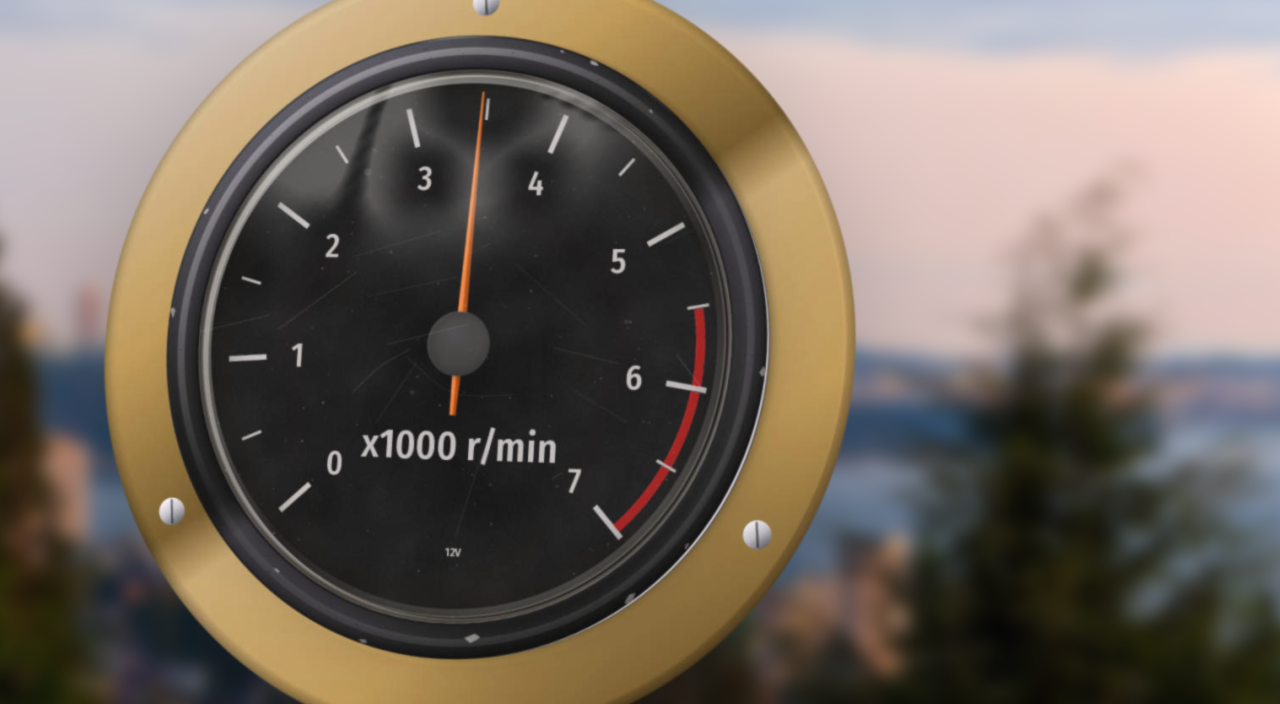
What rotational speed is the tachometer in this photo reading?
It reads 3500 rpm
